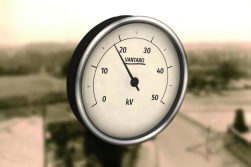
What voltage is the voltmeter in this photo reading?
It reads 17.5 kV
